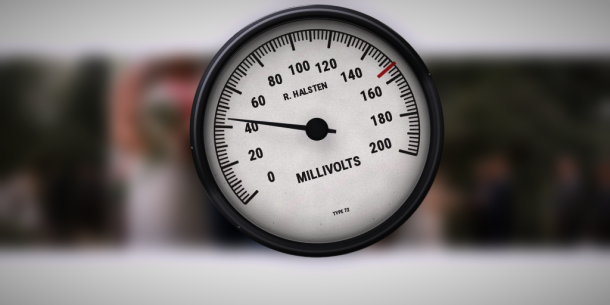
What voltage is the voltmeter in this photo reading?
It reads 44 mV
